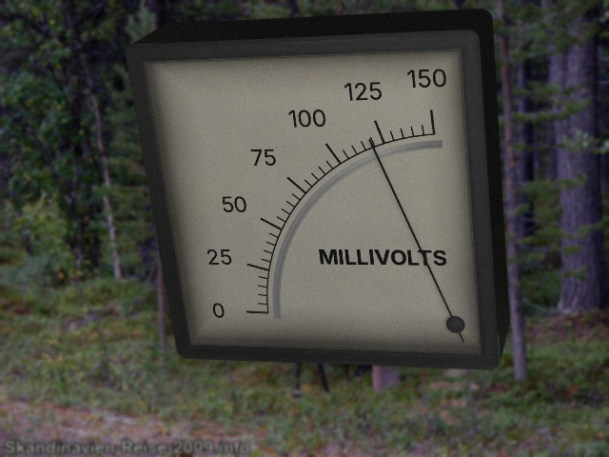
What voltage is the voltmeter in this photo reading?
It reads 120 mV
